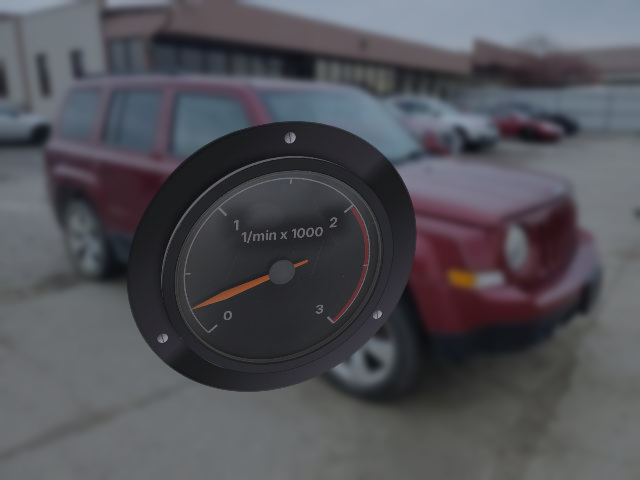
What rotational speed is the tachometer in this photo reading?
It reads 250 rpm
